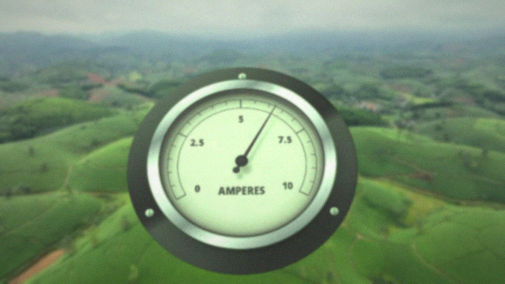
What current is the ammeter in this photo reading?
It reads 6.25 A
